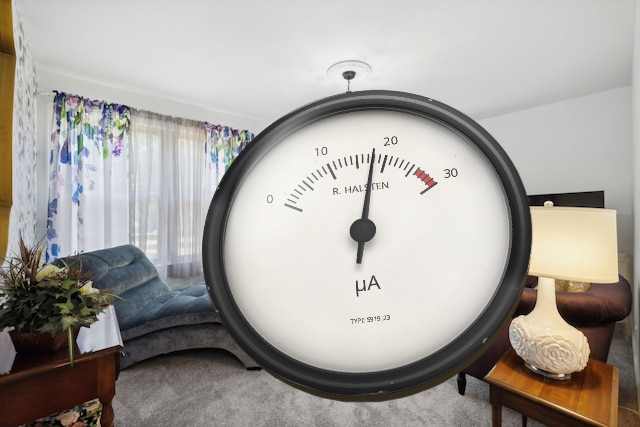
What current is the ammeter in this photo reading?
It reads 18 µA
